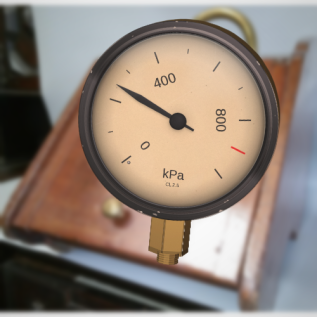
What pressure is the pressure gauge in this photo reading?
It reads 250 kPa
